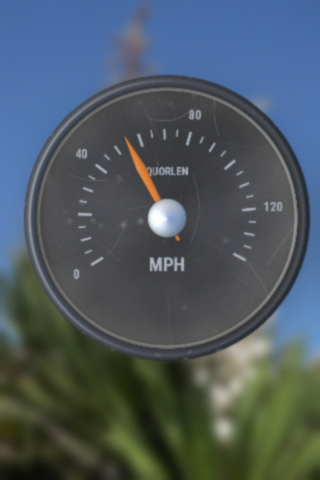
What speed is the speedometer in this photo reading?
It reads 55 mph
